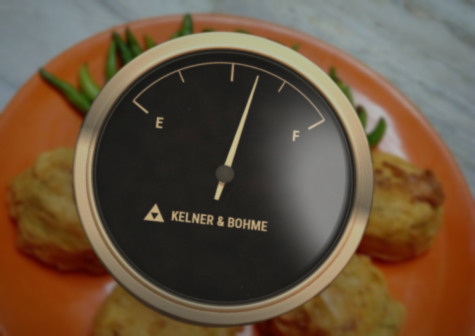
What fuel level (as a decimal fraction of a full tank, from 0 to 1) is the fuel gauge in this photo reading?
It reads 0.625
